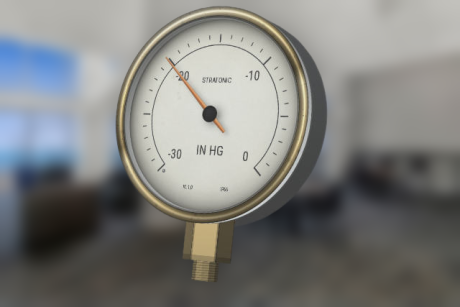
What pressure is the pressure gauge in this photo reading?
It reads -20 inHg
